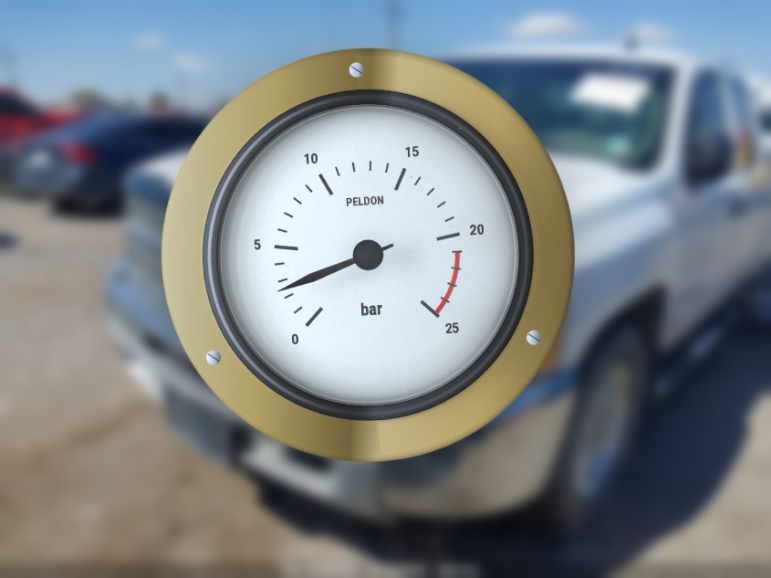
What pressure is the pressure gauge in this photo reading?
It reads 2.5 bar
